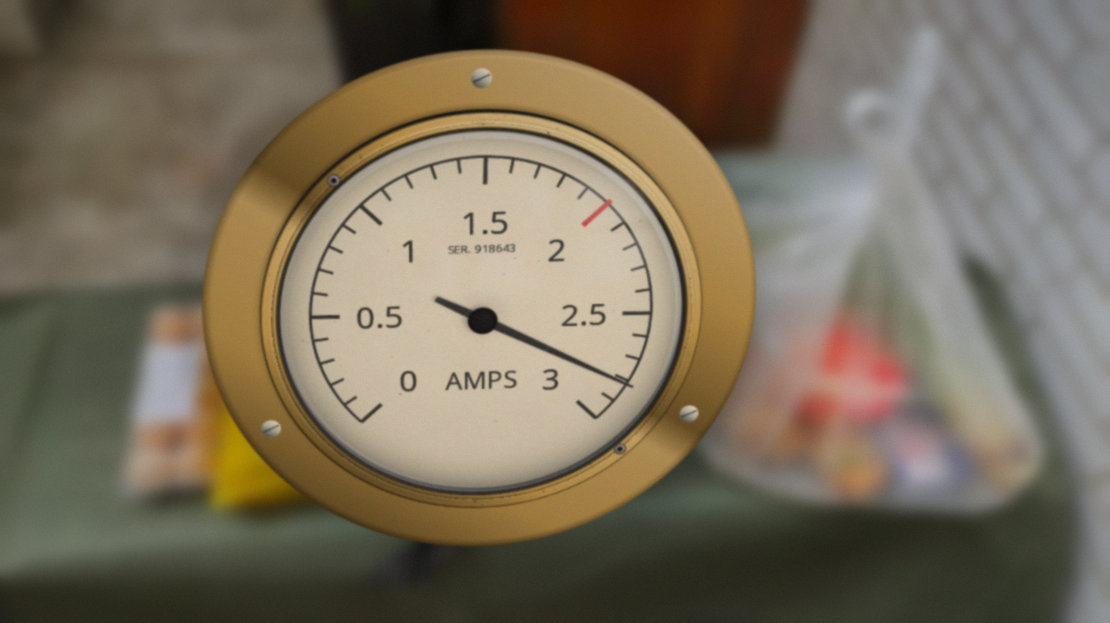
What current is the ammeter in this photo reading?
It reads 2.8 A
